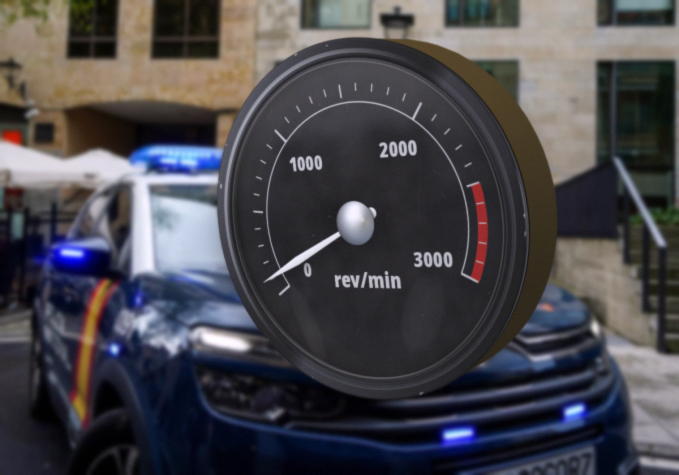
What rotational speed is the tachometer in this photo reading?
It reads 100 rpm
